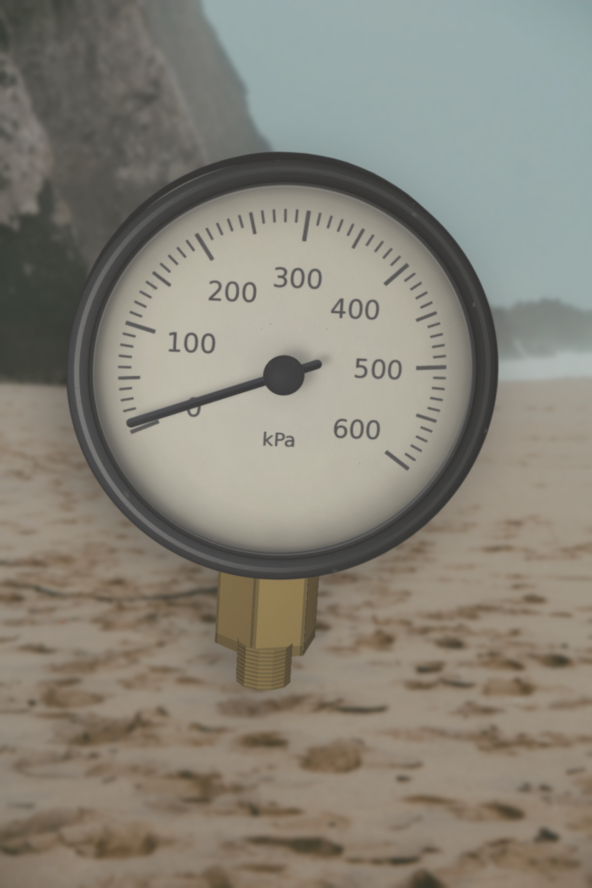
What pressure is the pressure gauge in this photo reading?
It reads 10 kPa
